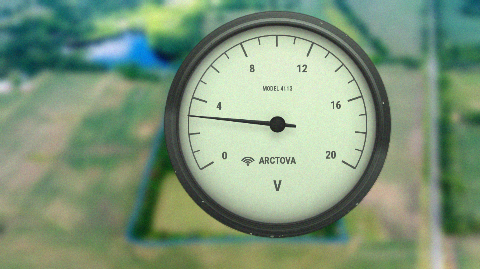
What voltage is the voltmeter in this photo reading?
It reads 3 V
